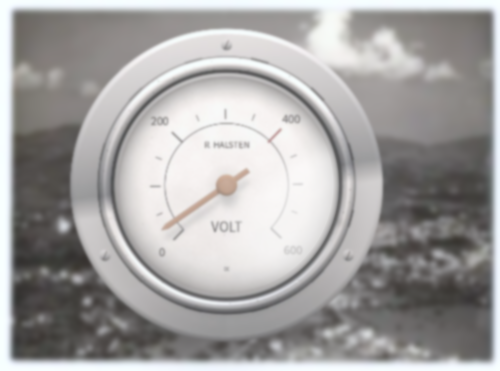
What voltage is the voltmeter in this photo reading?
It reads 25 V
